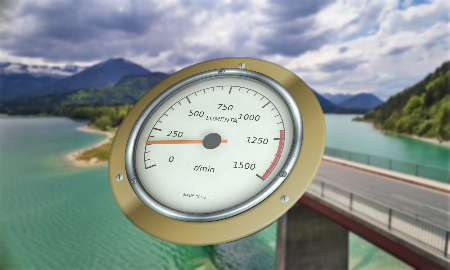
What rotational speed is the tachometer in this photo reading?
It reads 150 rpm
